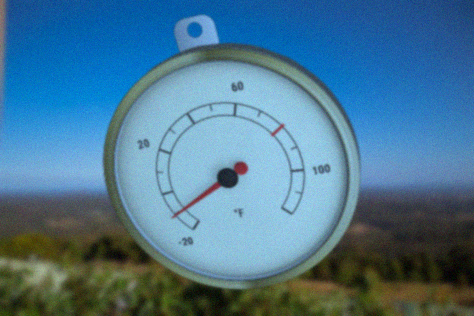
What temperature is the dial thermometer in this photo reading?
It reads -10 °F
